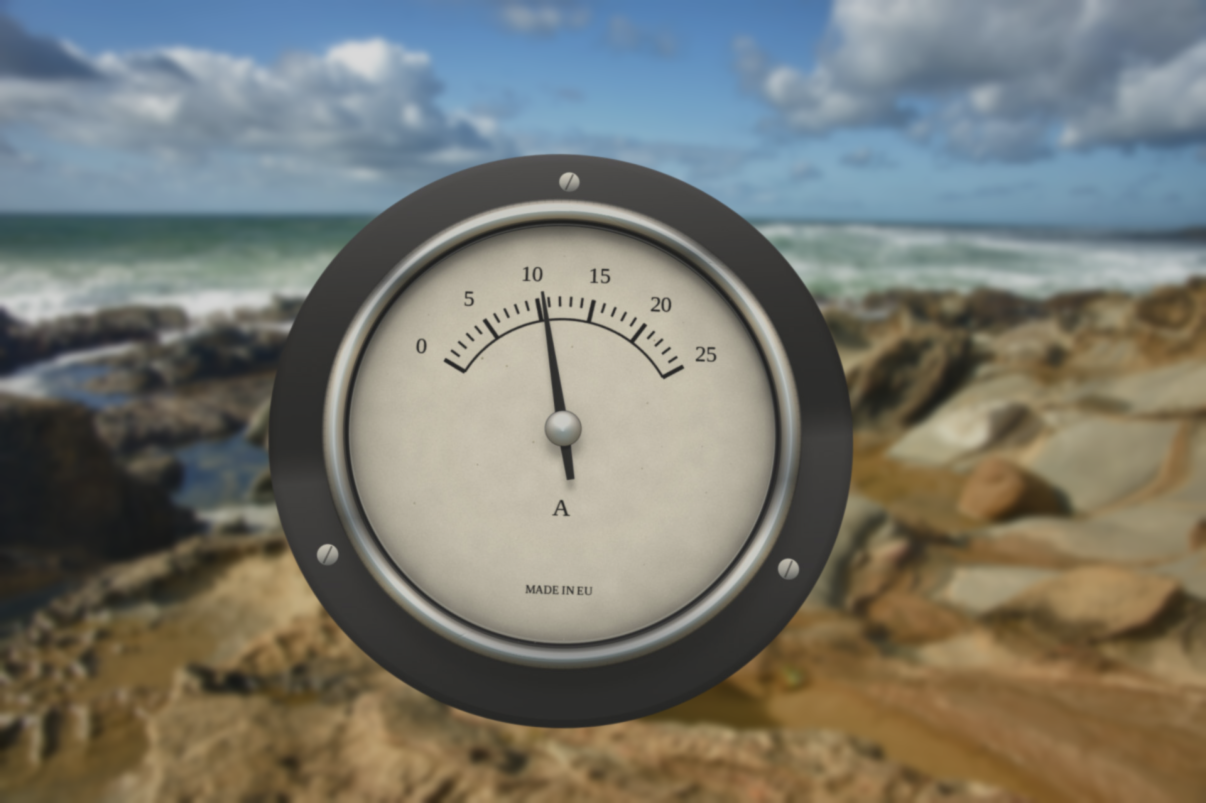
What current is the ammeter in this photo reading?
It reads 10.5 A
